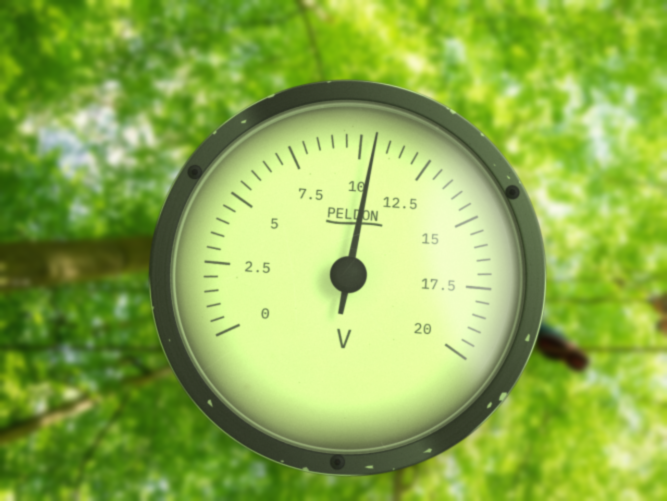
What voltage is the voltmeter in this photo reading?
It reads 10.5 V
